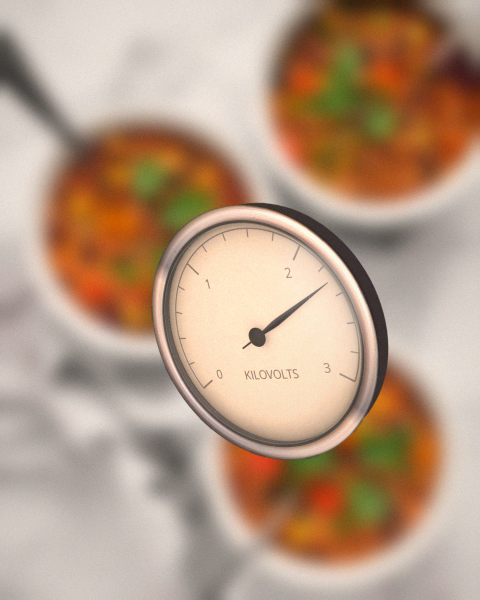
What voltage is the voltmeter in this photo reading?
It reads 2.3 kV
